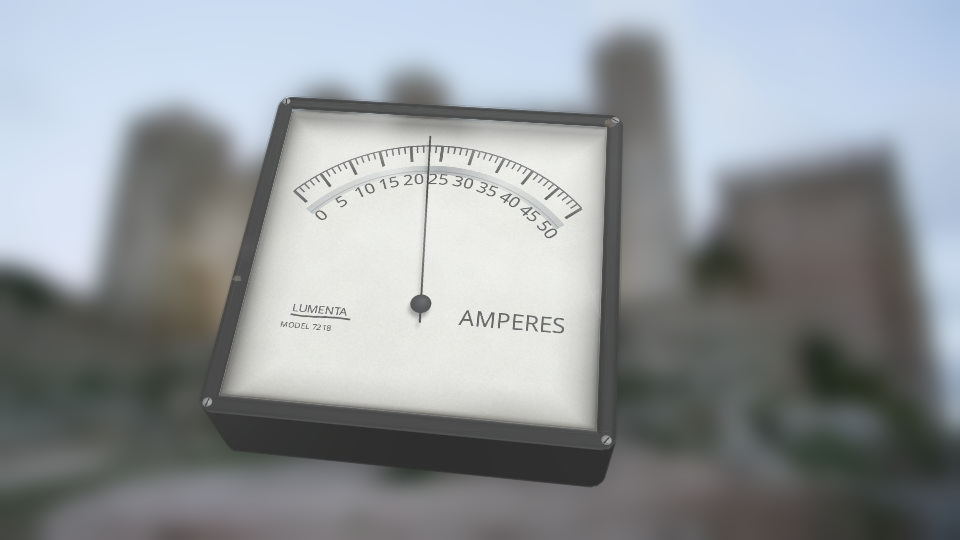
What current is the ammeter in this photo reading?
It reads 23 A
